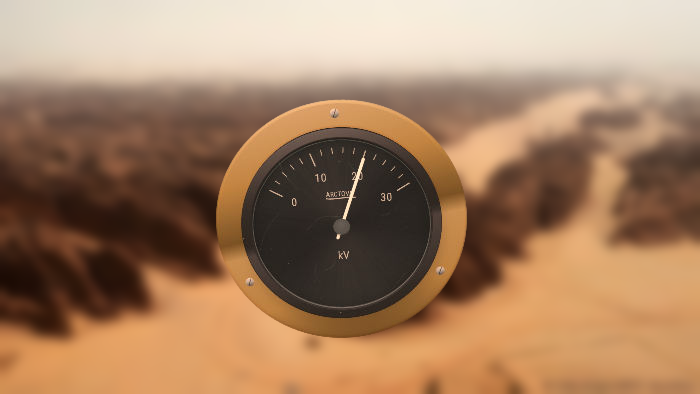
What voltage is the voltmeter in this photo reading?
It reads 20 kV
